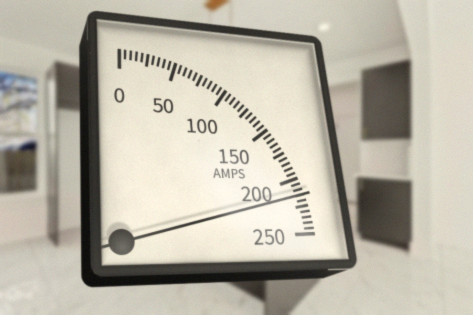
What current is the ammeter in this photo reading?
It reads 215 A
